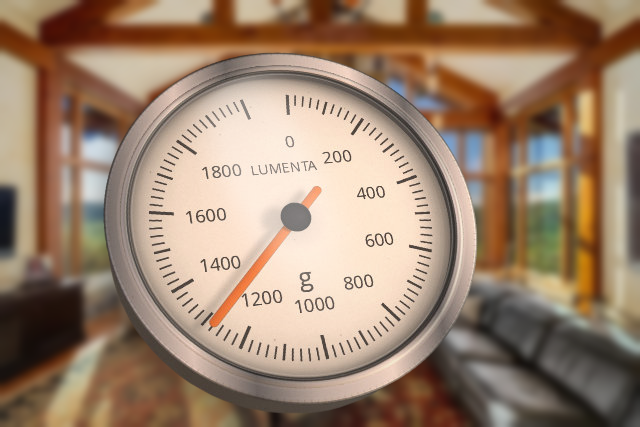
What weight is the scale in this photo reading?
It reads 1280 g
